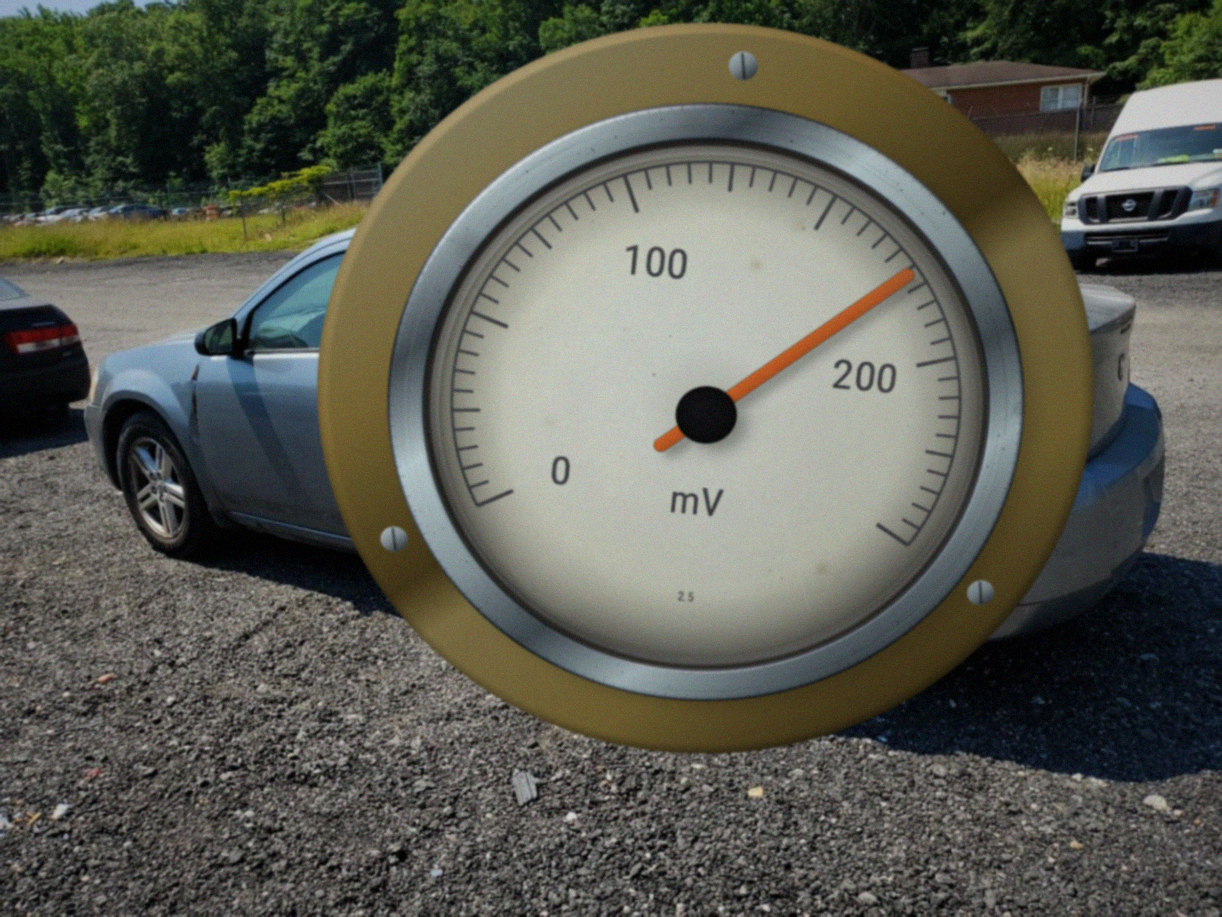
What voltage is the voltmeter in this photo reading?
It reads 175 mV
